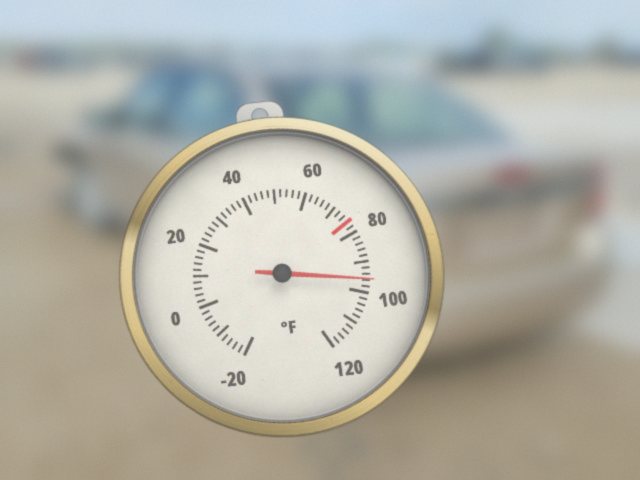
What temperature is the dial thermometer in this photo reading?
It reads 96 °F
